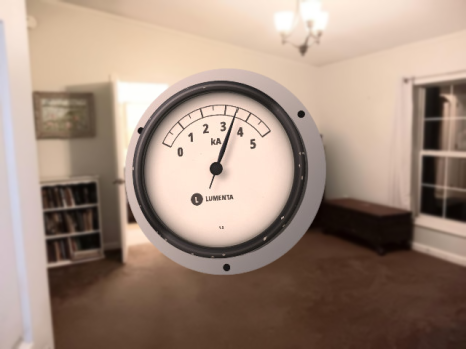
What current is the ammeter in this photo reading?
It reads 3.5 kA
